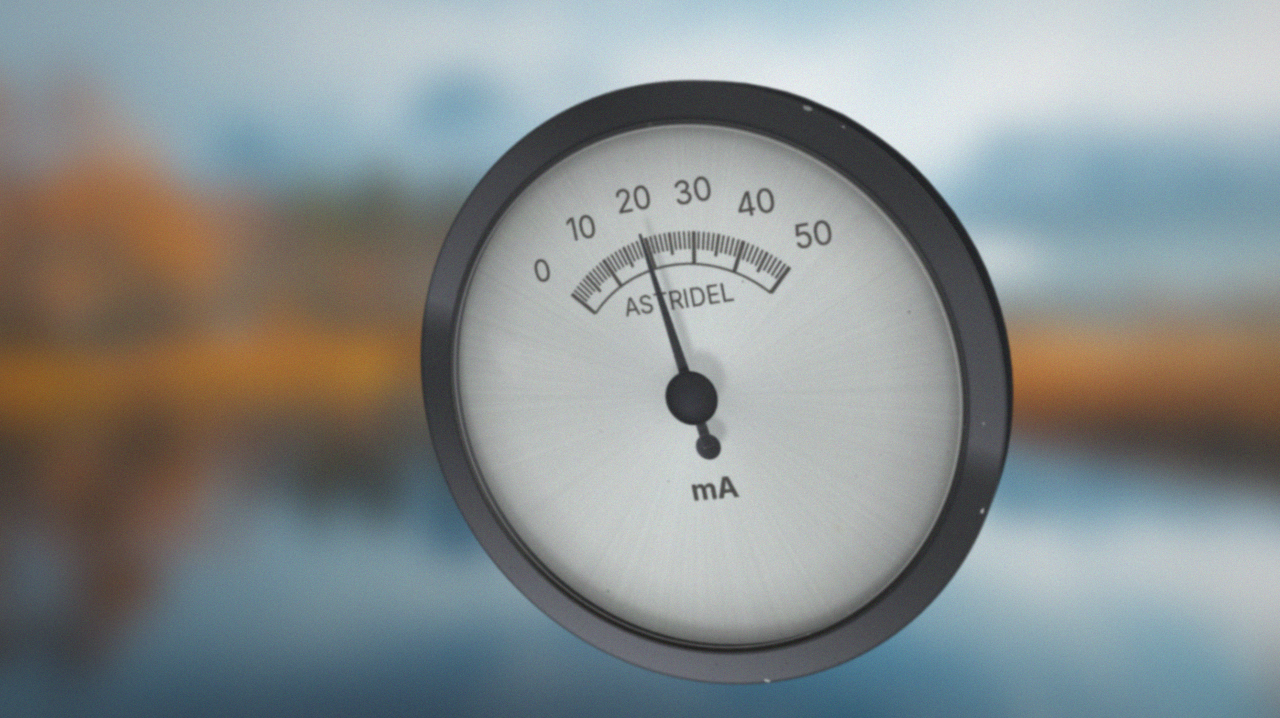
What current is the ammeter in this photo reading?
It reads 20 mA
